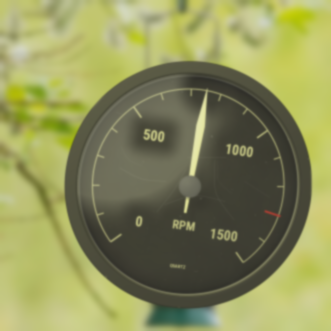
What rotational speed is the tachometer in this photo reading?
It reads 750 rpm
